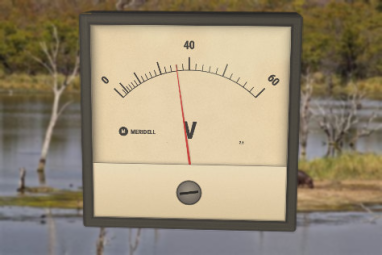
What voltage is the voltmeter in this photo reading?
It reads 36 V
